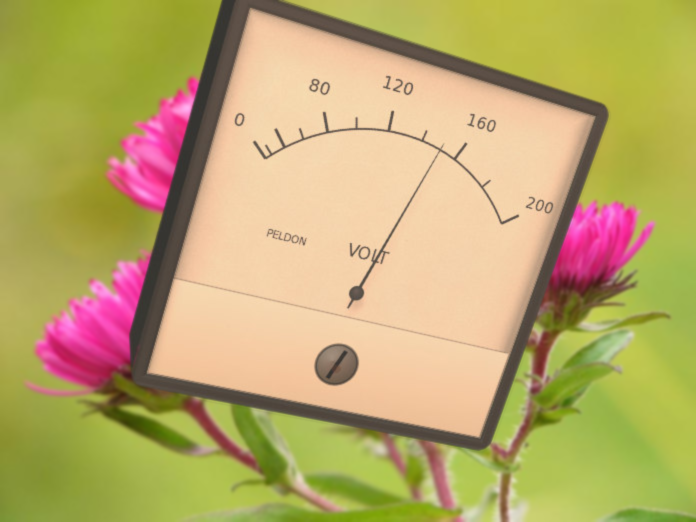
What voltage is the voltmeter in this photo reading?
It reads 150 V
